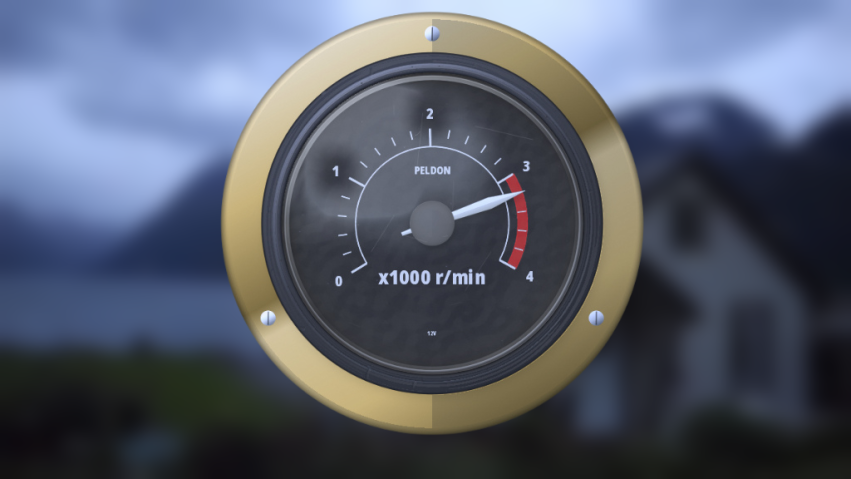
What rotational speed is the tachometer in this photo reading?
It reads 3200 rpm
